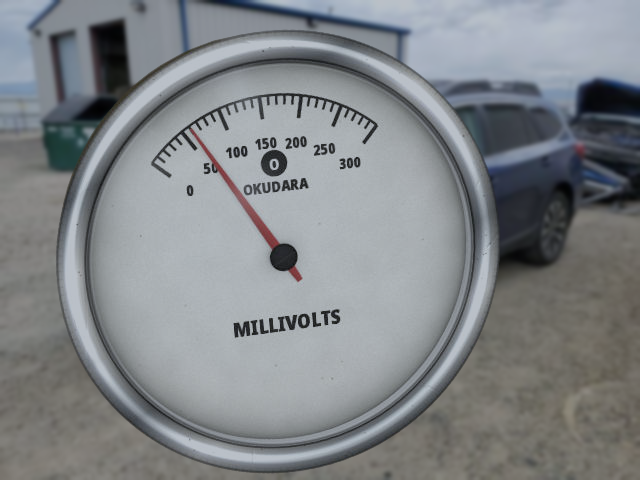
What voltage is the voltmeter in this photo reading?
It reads 60 mV
